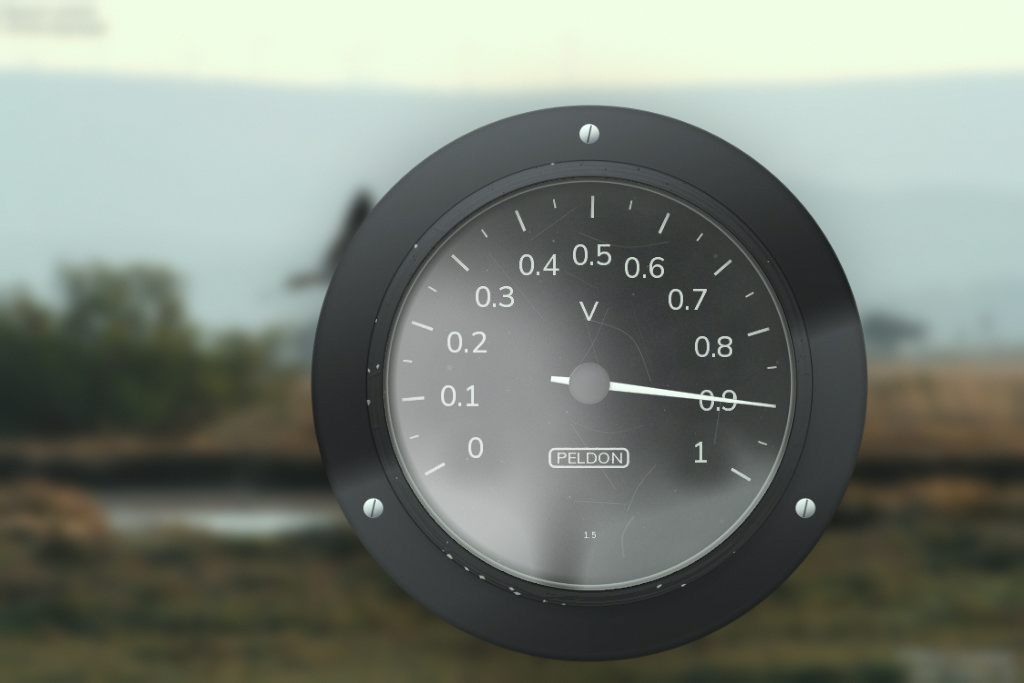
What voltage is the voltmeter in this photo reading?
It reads 0.9 V
